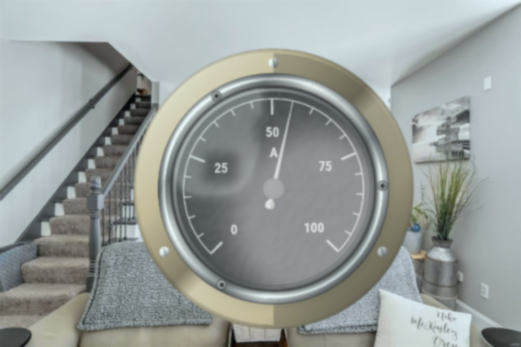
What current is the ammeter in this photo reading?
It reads 55 A
